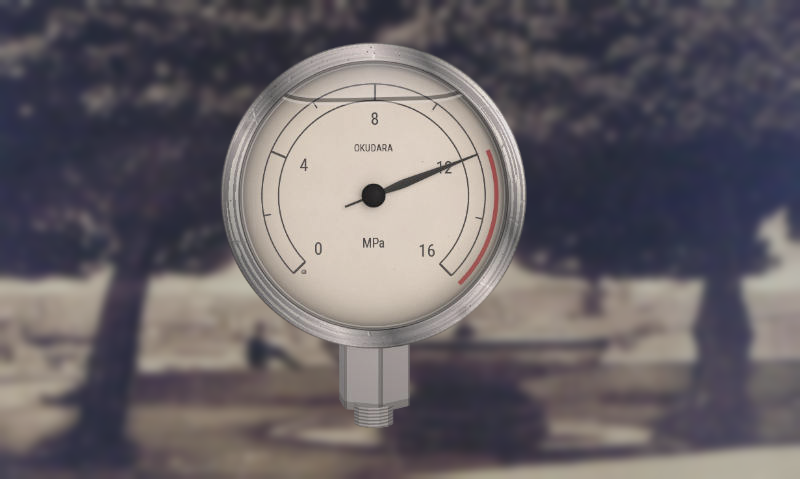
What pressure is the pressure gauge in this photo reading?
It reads 12 MPa
